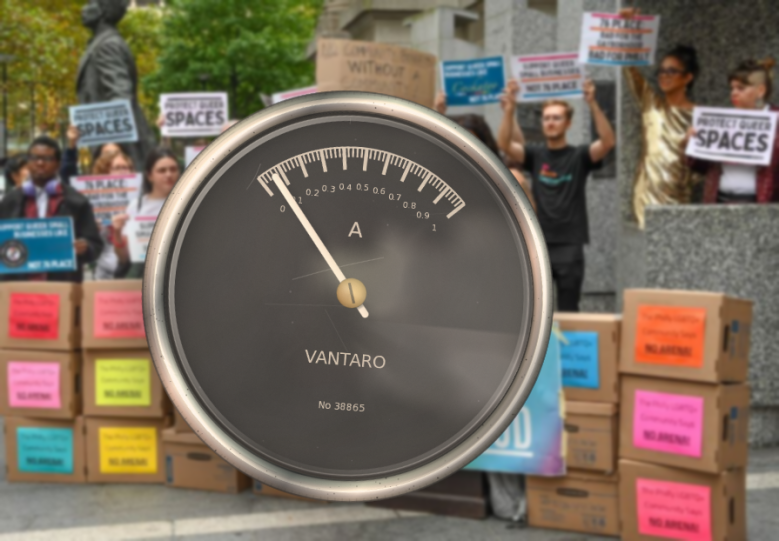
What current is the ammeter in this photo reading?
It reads 0.06 A
